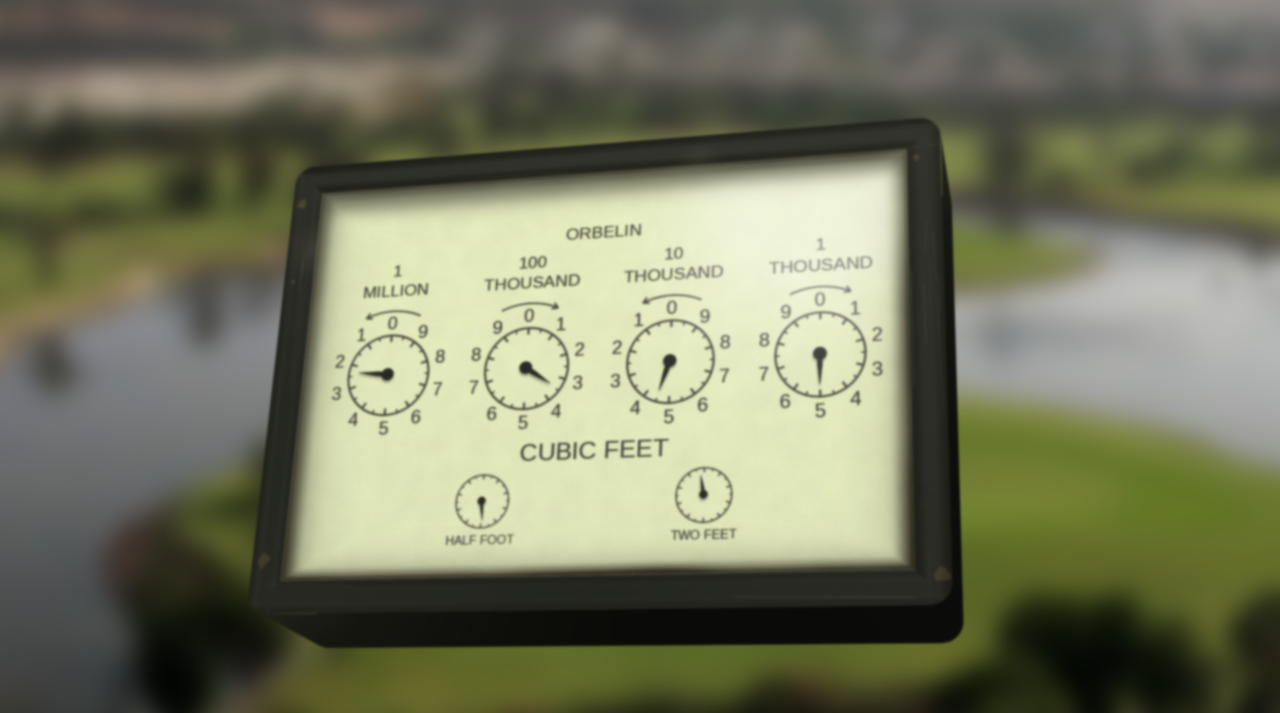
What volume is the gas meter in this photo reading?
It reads 234500 ft³
